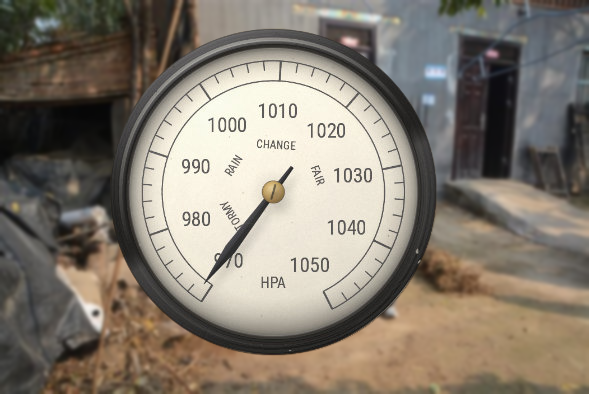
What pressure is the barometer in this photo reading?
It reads 971 hPa
